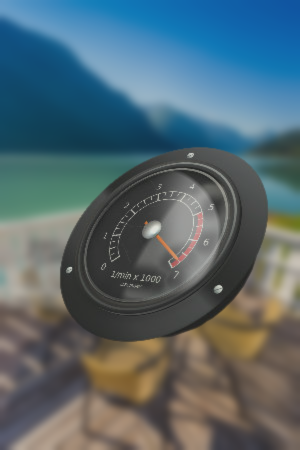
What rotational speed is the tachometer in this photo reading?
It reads 6750 rpm
